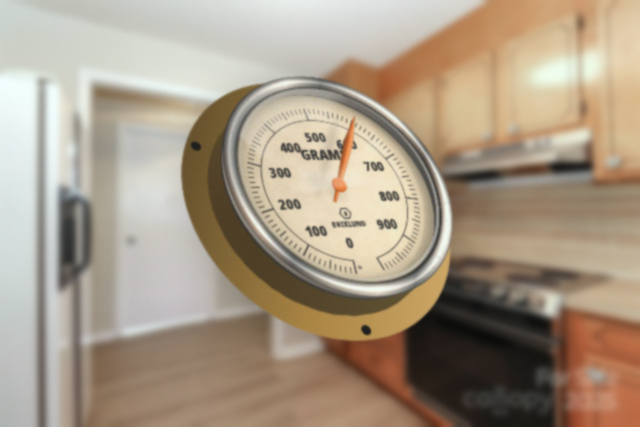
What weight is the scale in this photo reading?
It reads 600 g
